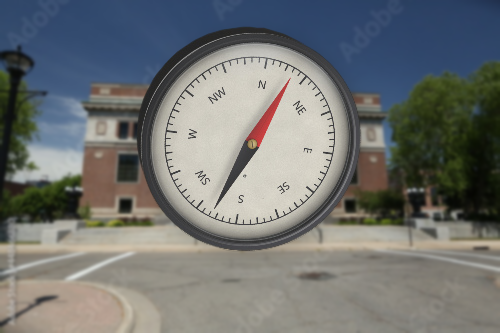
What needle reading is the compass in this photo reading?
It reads 20 °
